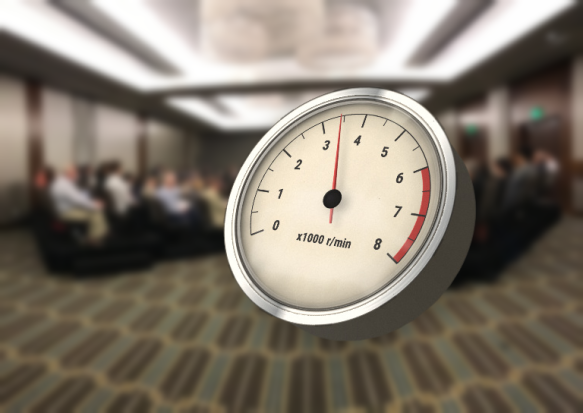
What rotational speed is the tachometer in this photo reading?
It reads 3500 rpm
